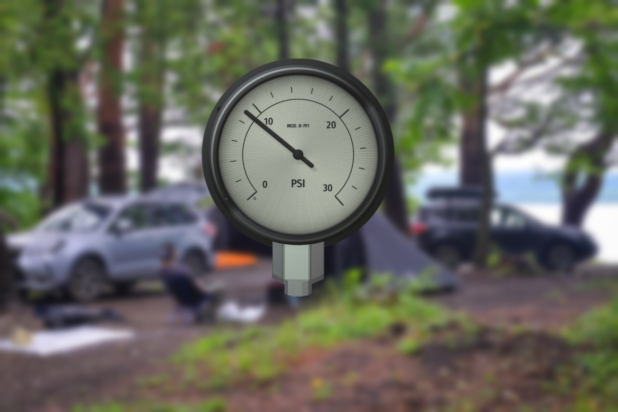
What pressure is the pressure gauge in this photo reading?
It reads 9 psi
